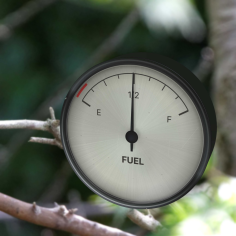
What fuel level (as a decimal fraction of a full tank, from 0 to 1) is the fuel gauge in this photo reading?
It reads 0.5
